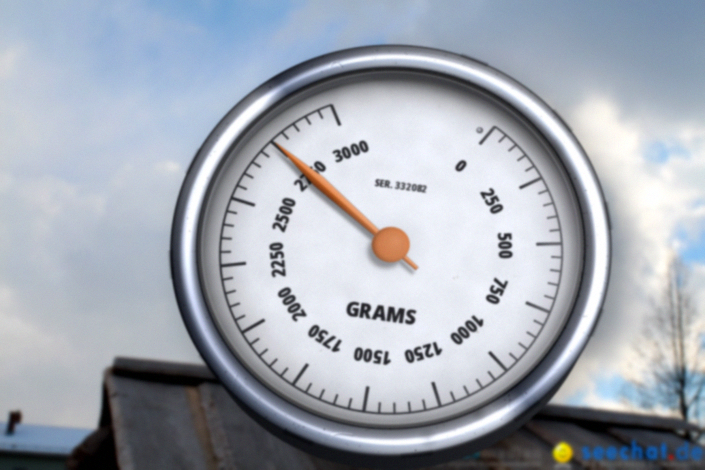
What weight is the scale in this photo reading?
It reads 2750 g
